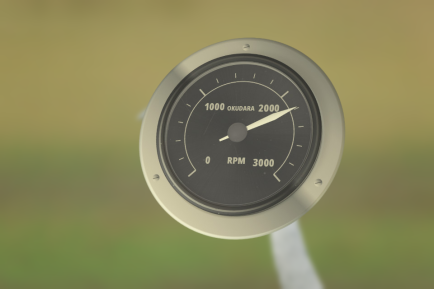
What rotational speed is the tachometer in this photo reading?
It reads 2200 rpm
